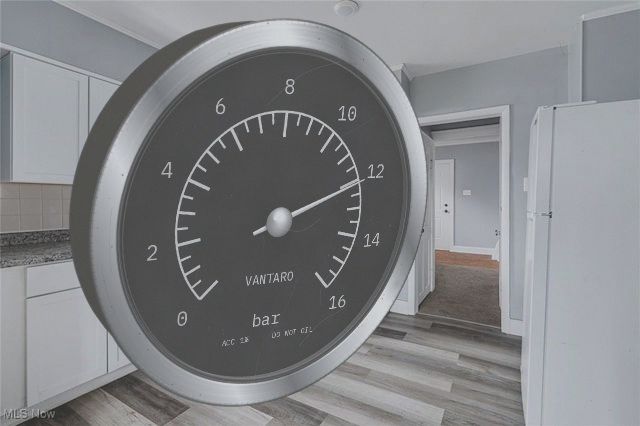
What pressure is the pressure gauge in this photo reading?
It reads 12 bar
